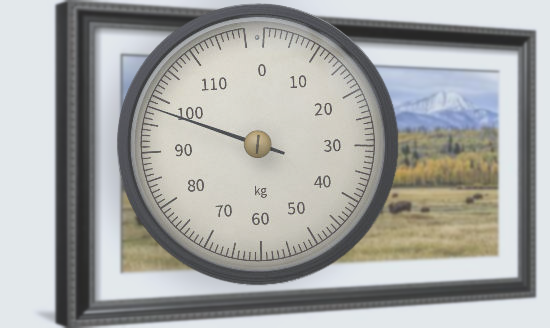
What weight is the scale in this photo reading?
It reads 98 kg
